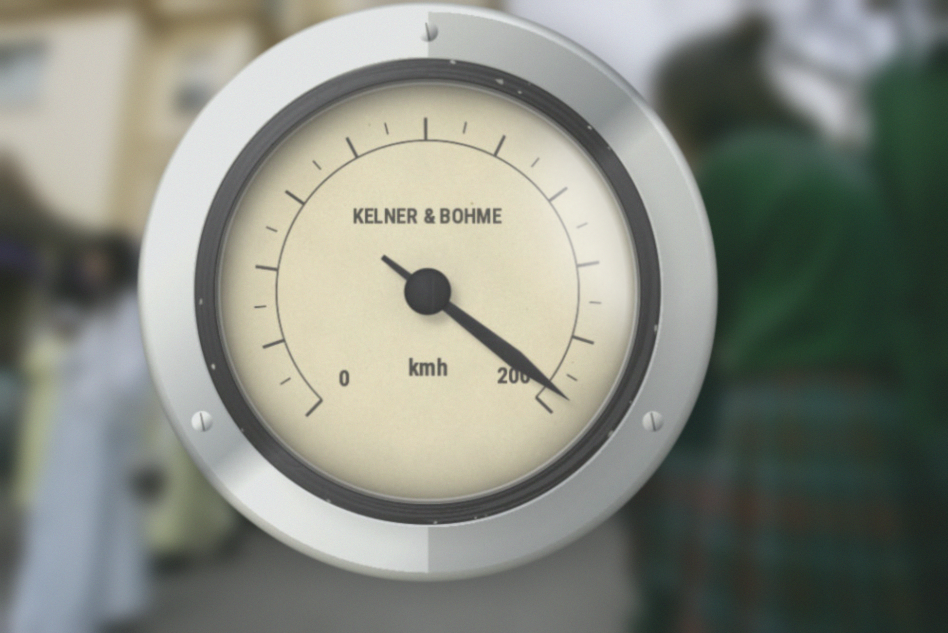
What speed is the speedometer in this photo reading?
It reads 195 km/h
